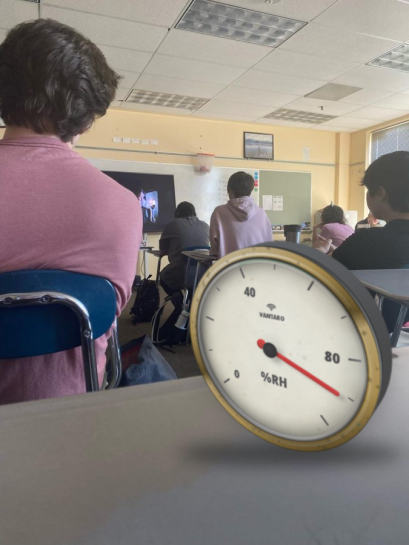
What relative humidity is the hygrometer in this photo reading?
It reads 90 %
